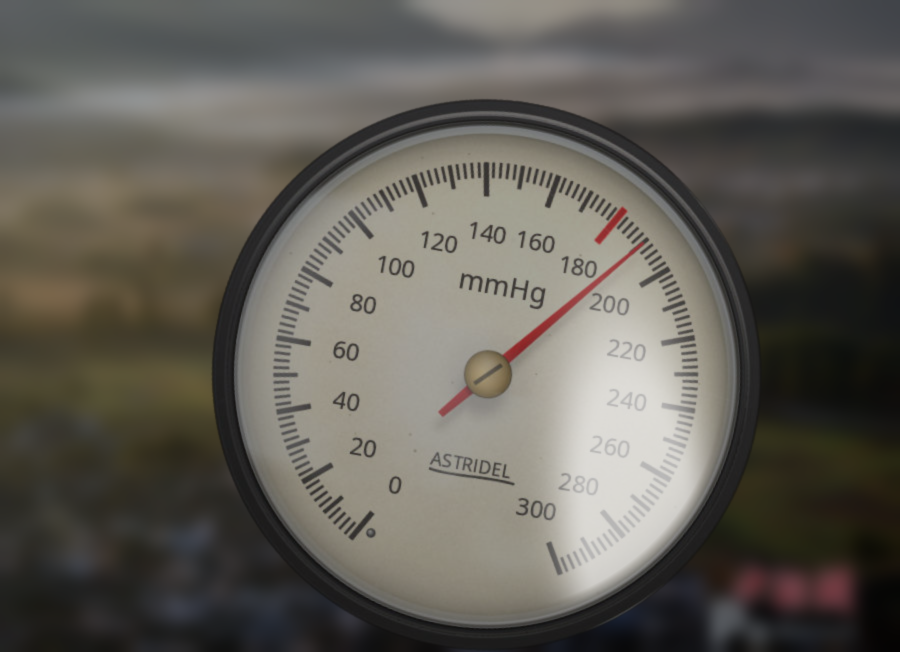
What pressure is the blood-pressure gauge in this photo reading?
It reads 190 mmHg
